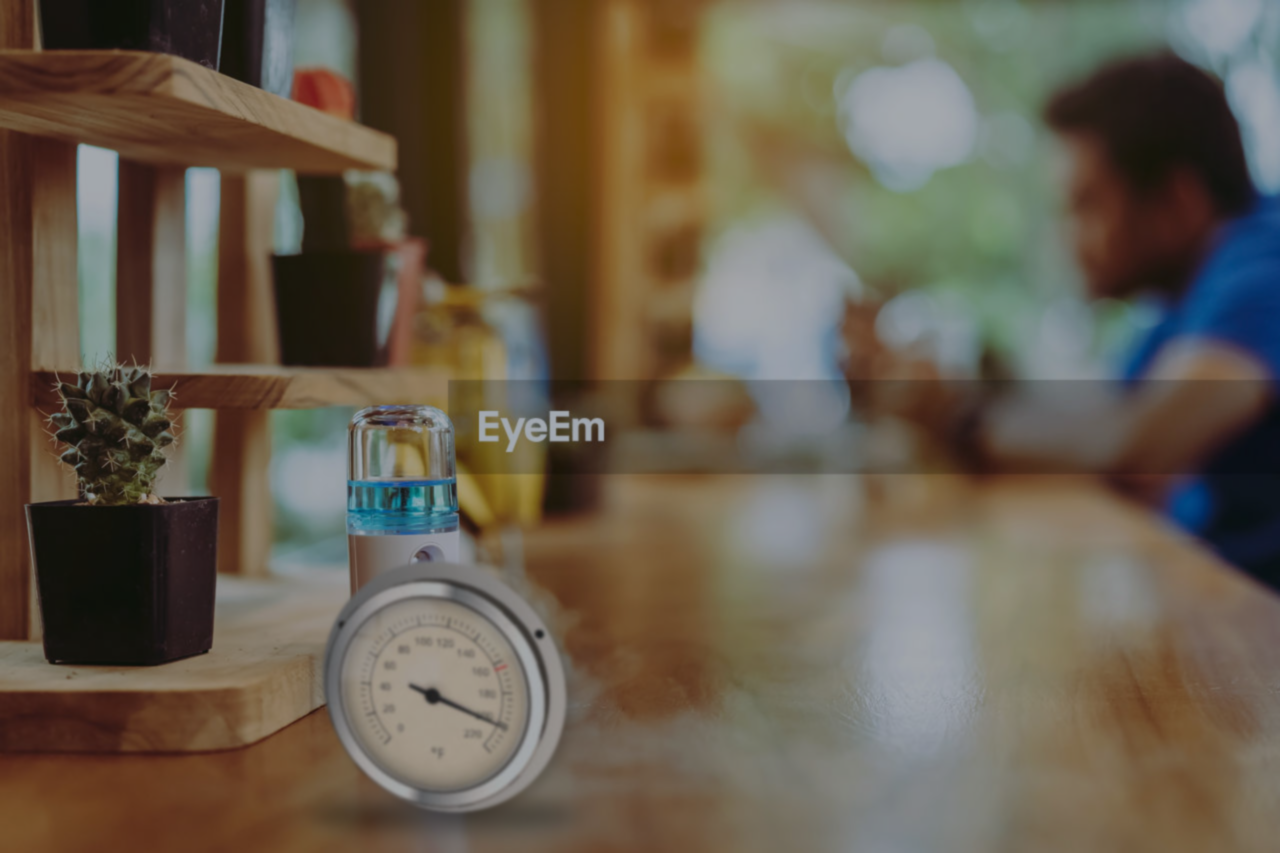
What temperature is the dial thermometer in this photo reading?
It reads 200 °F
